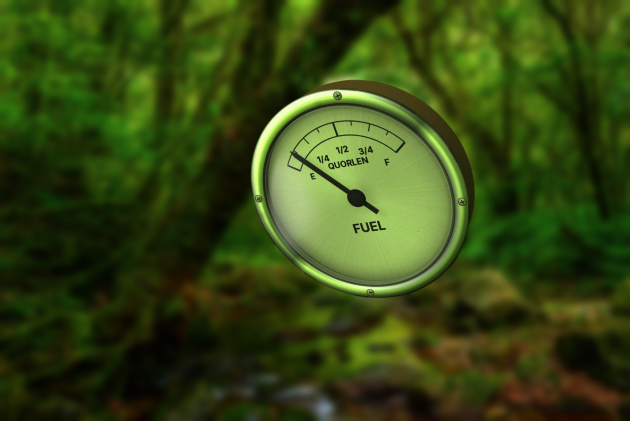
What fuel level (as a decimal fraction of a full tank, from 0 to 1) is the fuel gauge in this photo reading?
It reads 0.125
